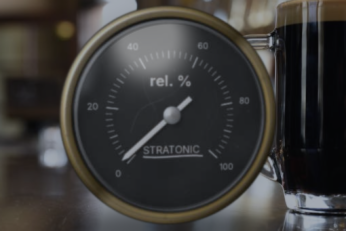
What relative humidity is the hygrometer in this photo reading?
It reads 2 %
